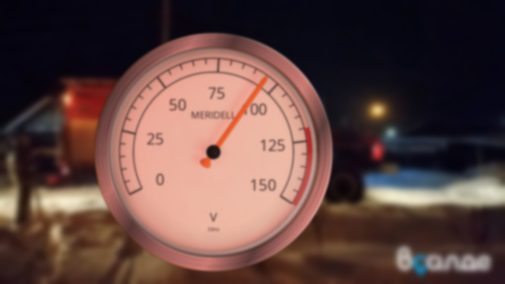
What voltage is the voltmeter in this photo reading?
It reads 95 V
